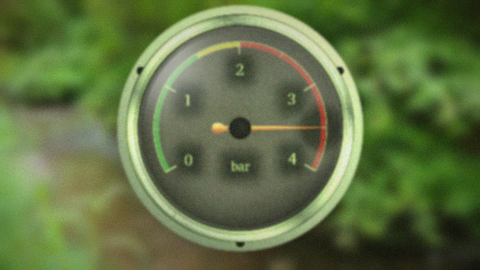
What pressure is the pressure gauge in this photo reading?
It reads 3.5 bar
